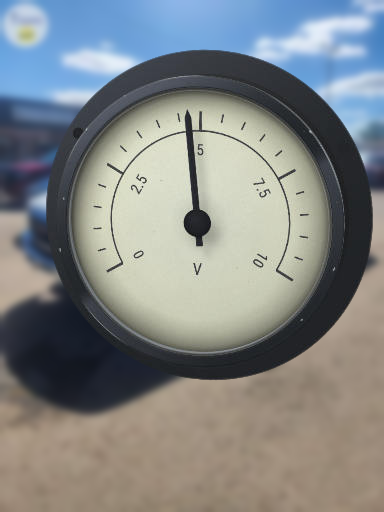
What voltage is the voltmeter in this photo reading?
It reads 4.75 V
